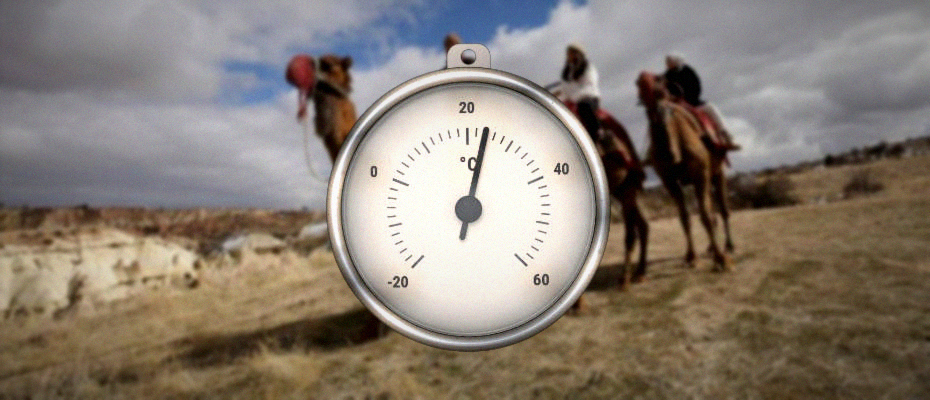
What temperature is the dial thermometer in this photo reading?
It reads 24 °C
